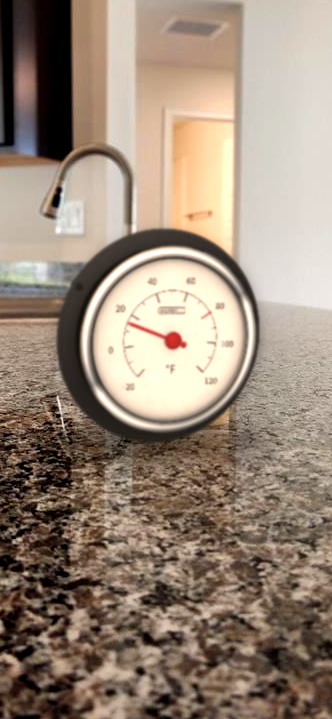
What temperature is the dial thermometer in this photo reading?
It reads 15 °F
